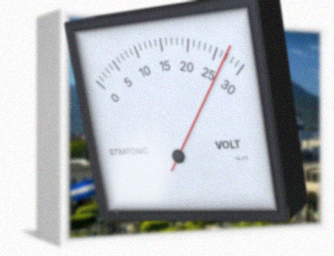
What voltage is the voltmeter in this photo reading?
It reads 27 V
